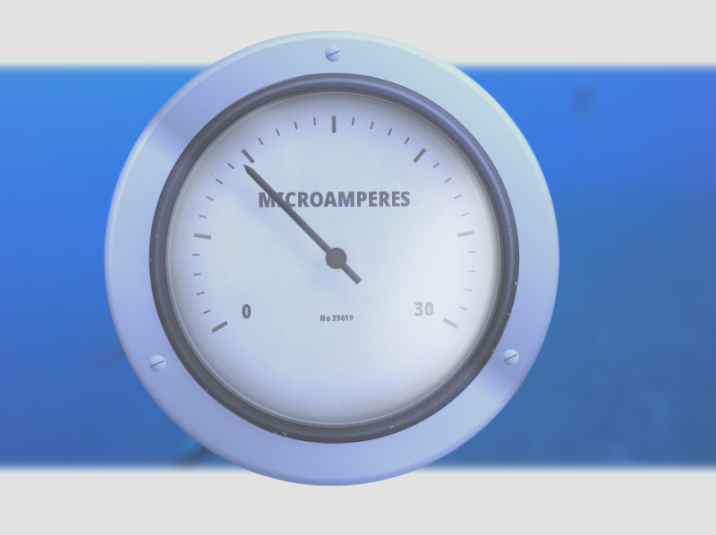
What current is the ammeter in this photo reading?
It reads 9.5 µA
